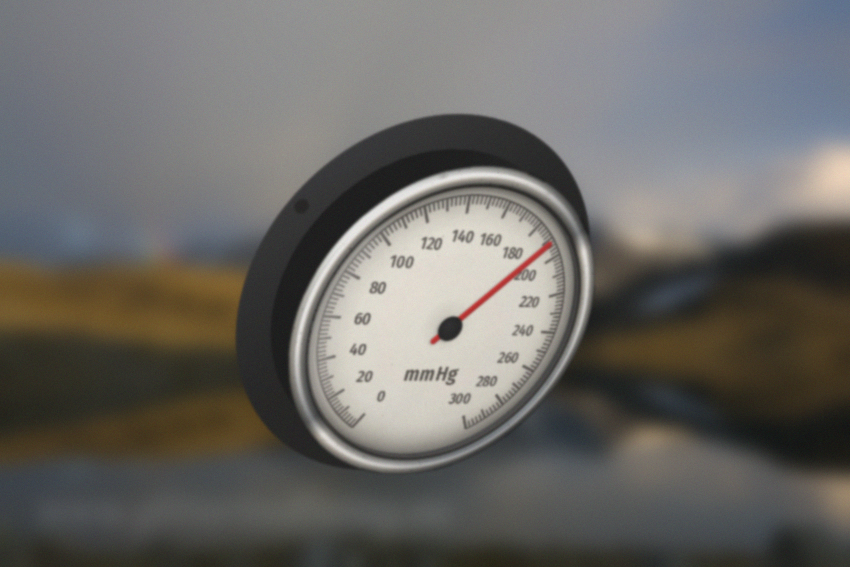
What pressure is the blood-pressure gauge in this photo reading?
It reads 190 mmHg
